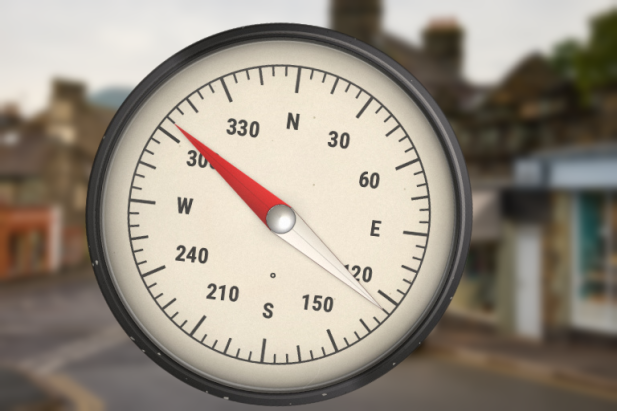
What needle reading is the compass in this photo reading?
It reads 305 °
